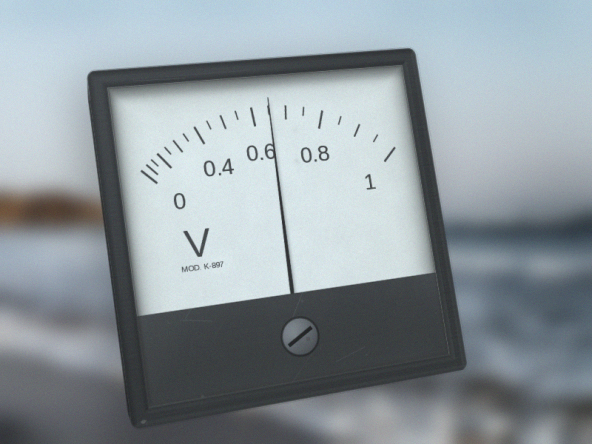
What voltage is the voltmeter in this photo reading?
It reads 0.65 V
